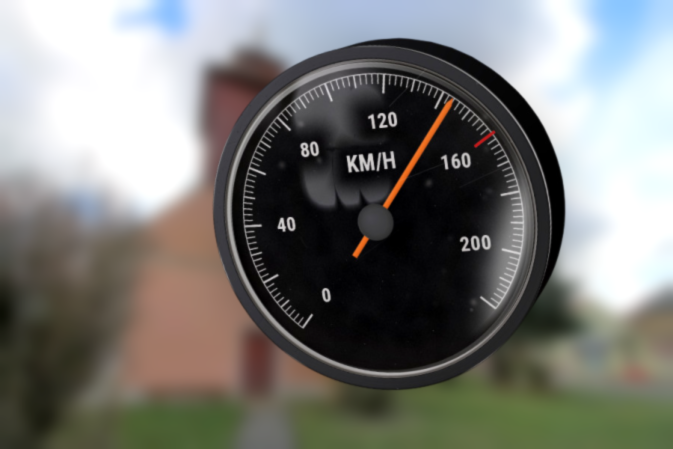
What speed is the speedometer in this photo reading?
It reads 144 km/h
